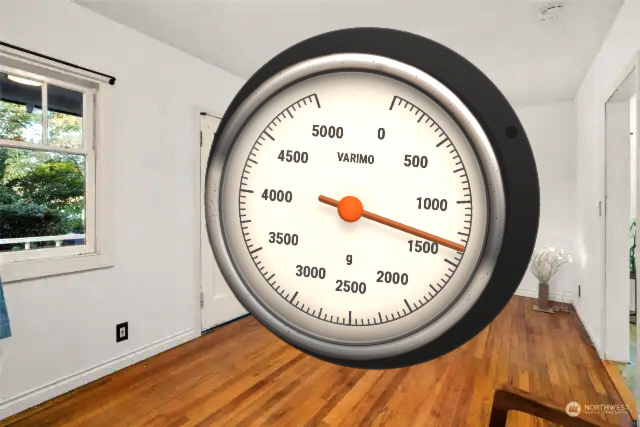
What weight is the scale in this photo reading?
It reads 1350 g
